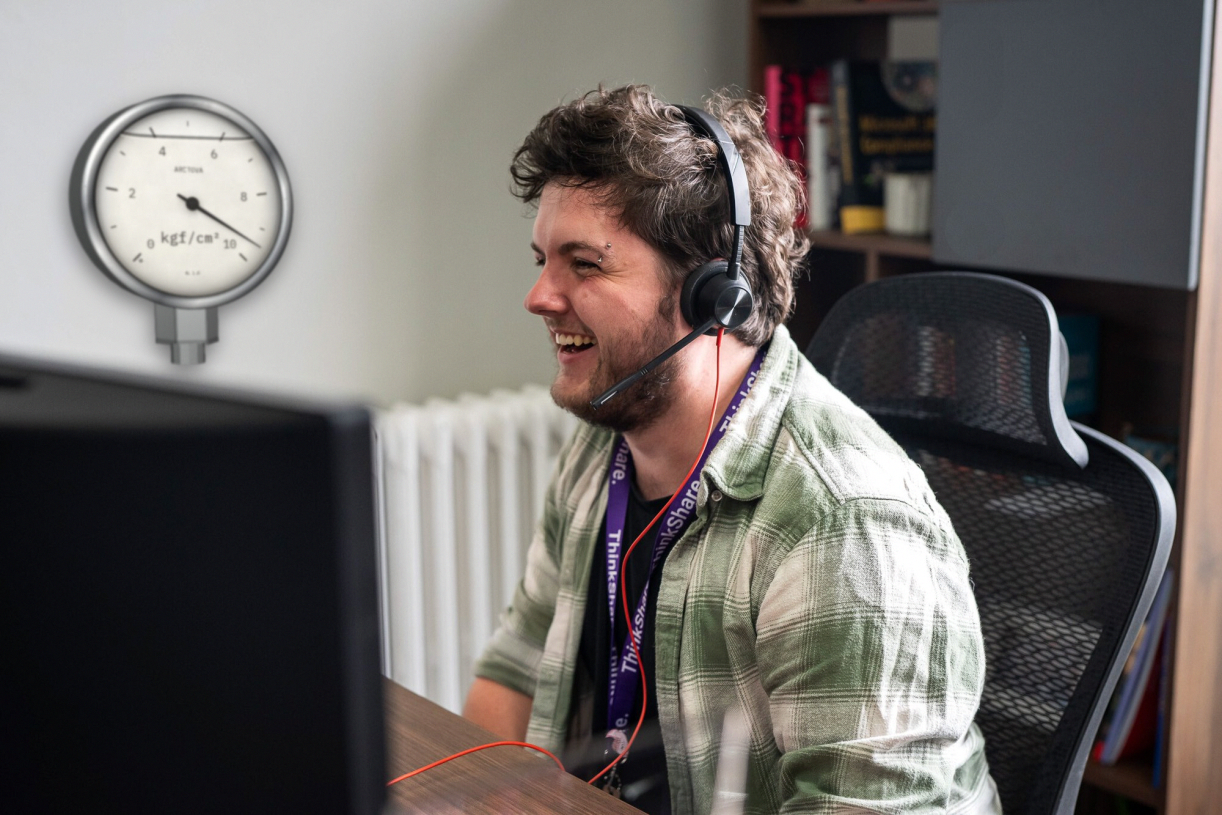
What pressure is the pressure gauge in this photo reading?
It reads 9.5 kg/cm²
